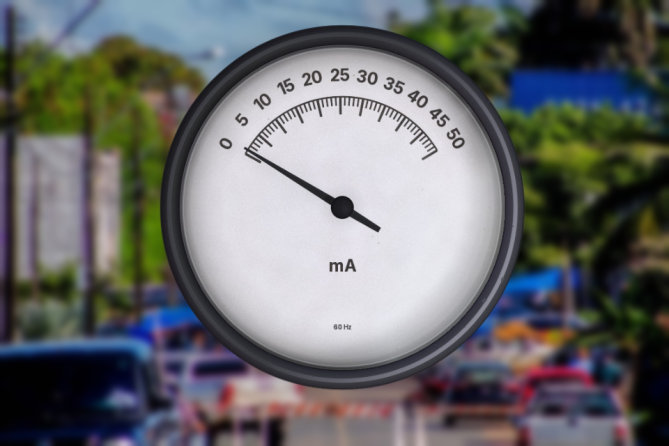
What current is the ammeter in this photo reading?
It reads 1 mA
